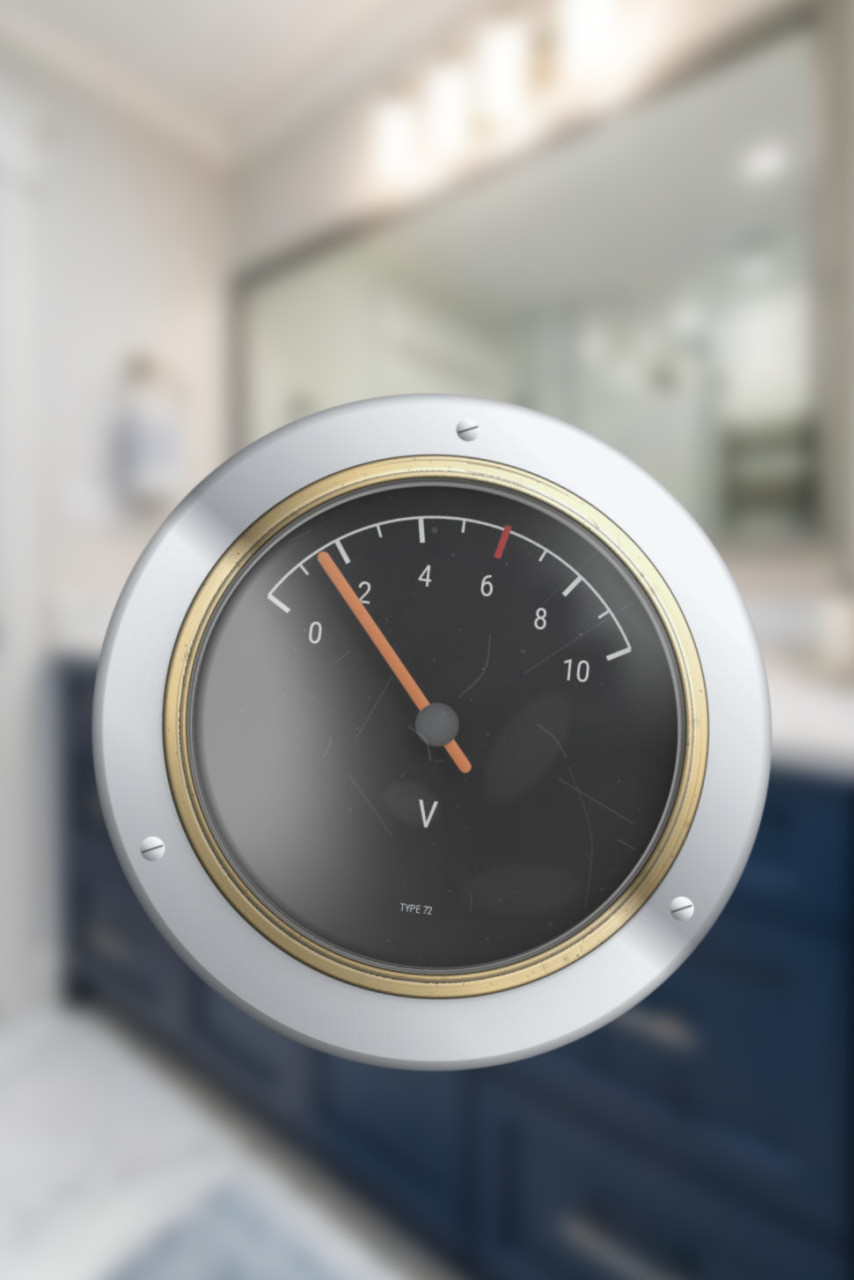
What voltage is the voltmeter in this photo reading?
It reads 1.5 V
